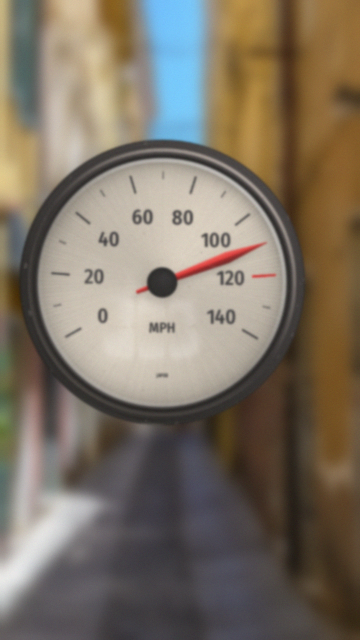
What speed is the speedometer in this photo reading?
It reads 110 mph
